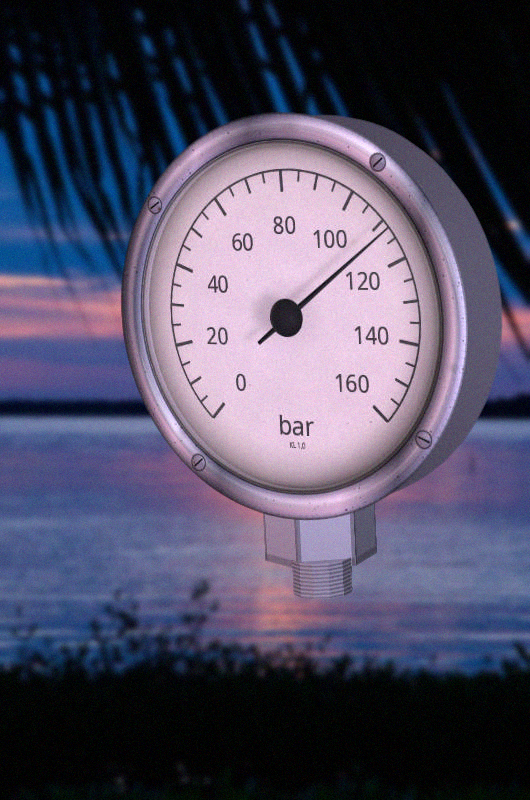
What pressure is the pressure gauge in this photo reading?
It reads 112.5 bar
